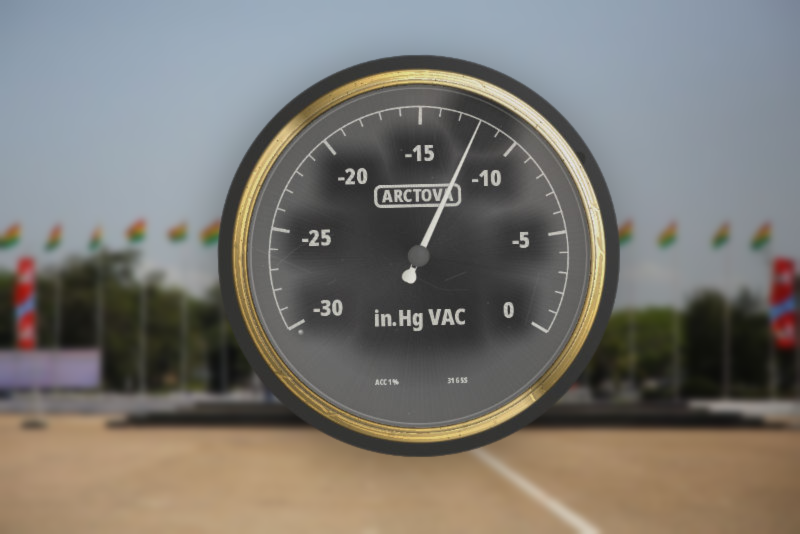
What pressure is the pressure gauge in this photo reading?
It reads -12 inHg
